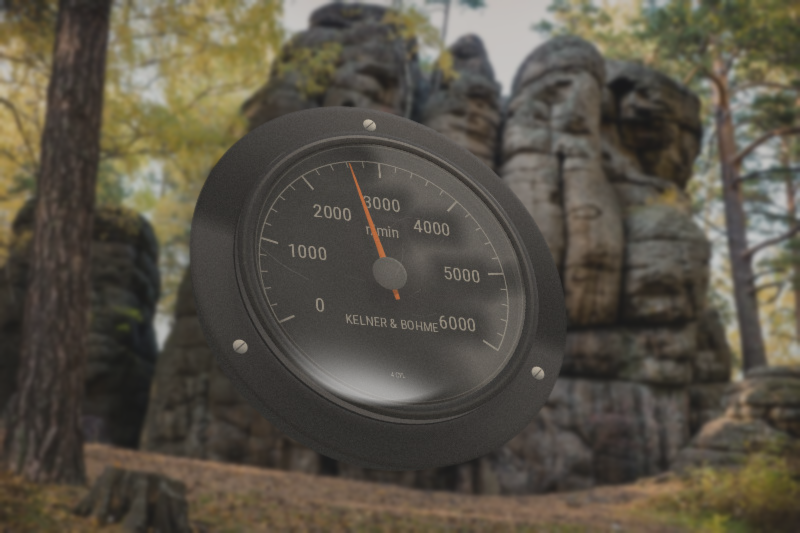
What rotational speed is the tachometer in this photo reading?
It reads 2600 rpm
